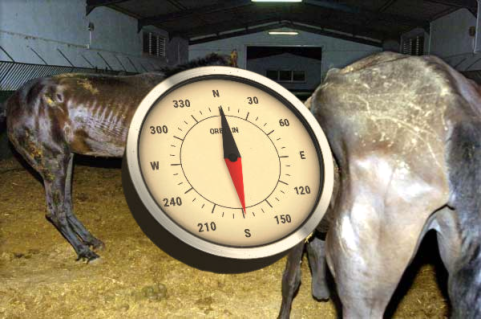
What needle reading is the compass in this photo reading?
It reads 180 °
